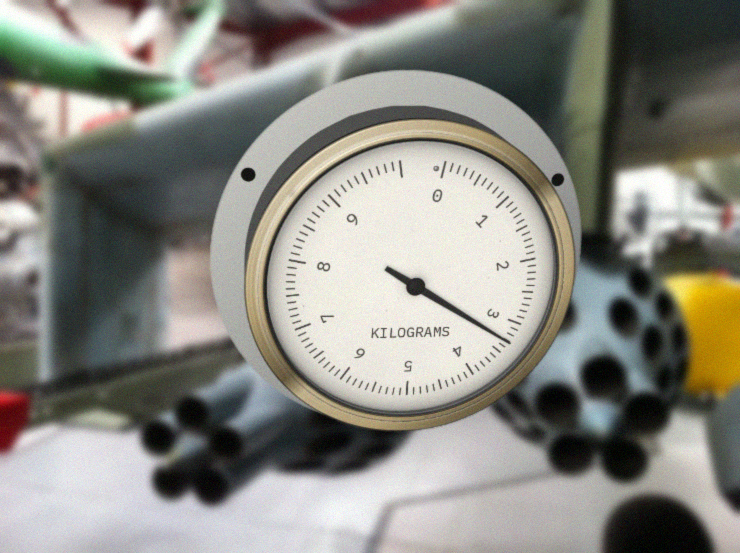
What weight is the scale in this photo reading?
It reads 3.3 kg
